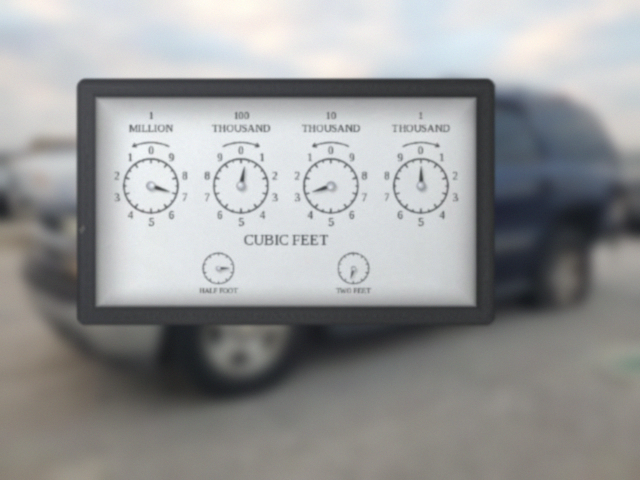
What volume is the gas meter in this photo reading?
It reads 703000 ft³
